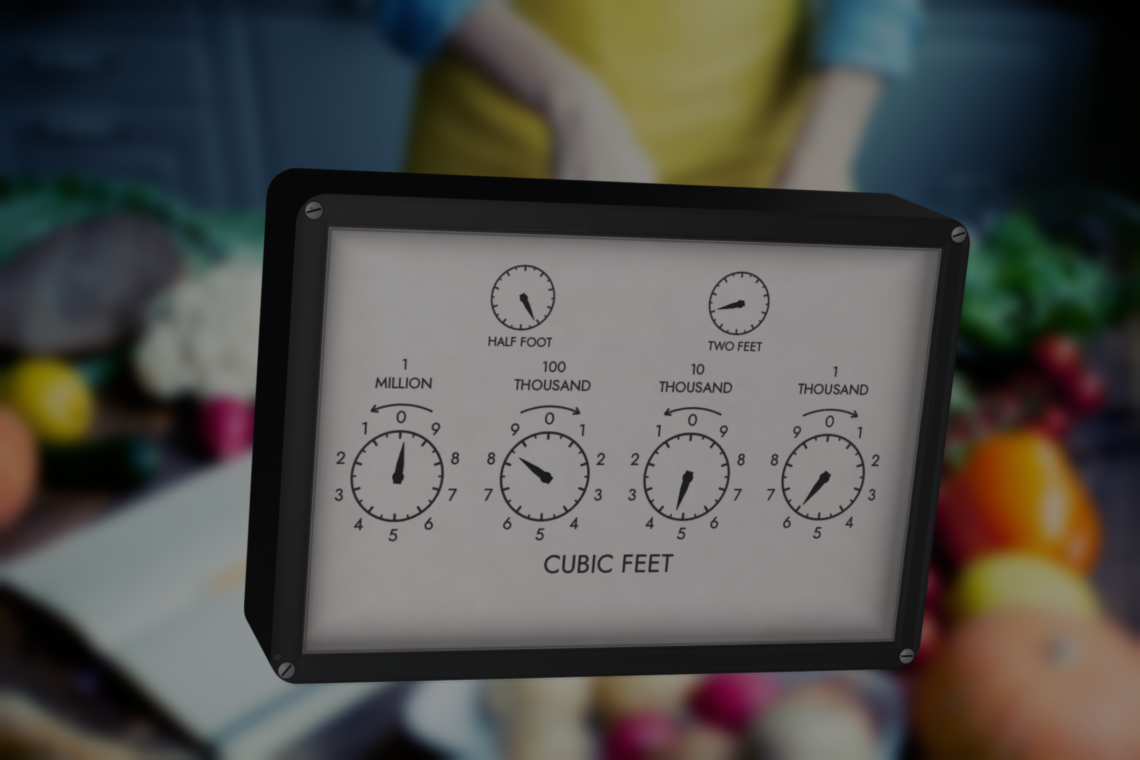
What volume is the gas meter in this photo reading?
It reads 984600 ft³
